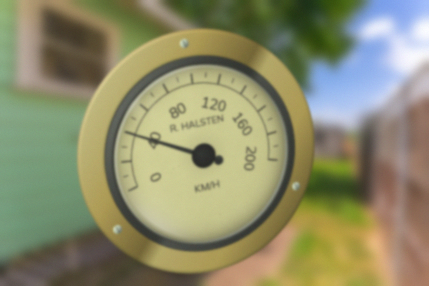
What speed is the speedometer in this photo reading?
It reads 40 km/h
